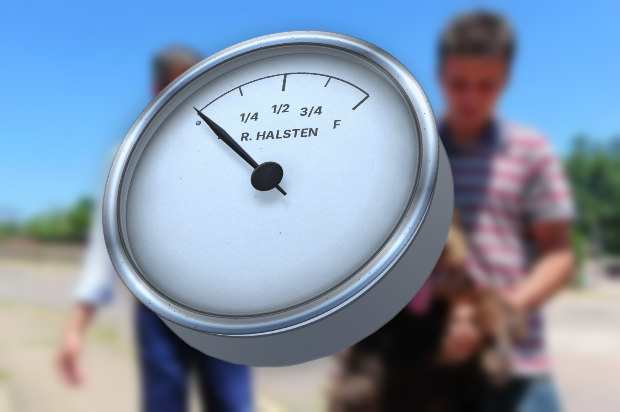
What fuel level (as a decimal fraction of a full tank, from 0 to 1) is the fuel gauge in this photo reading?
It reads 0
